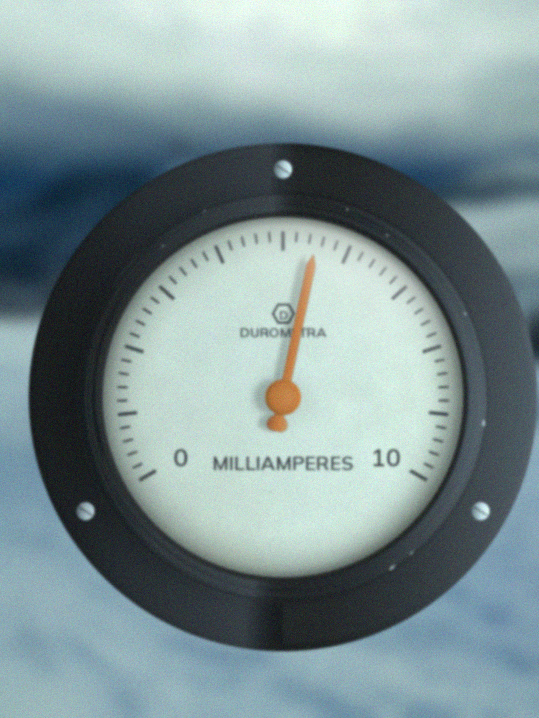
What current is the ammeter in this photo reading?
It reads 5.5 mA
